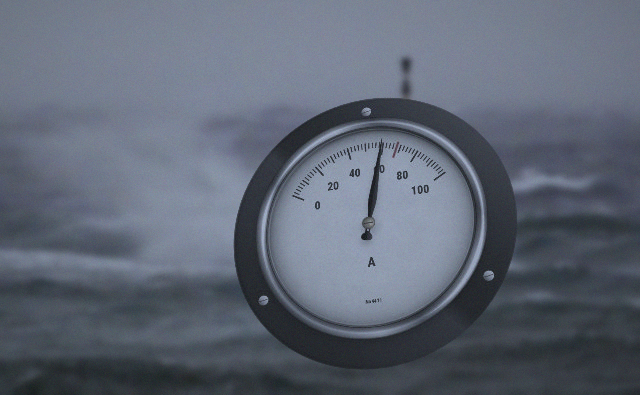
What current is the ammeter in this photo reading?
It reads 60 A
